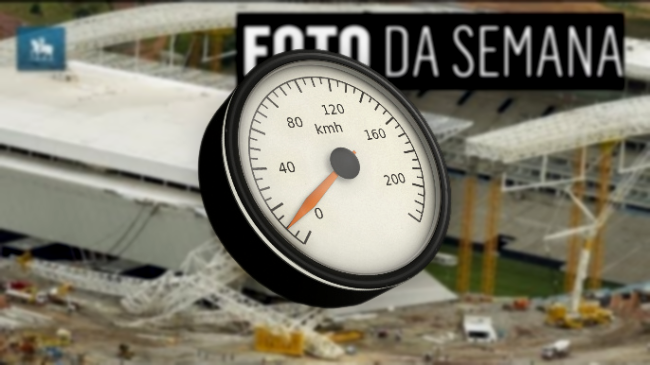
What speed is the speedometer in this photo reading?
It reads 10 km/h
